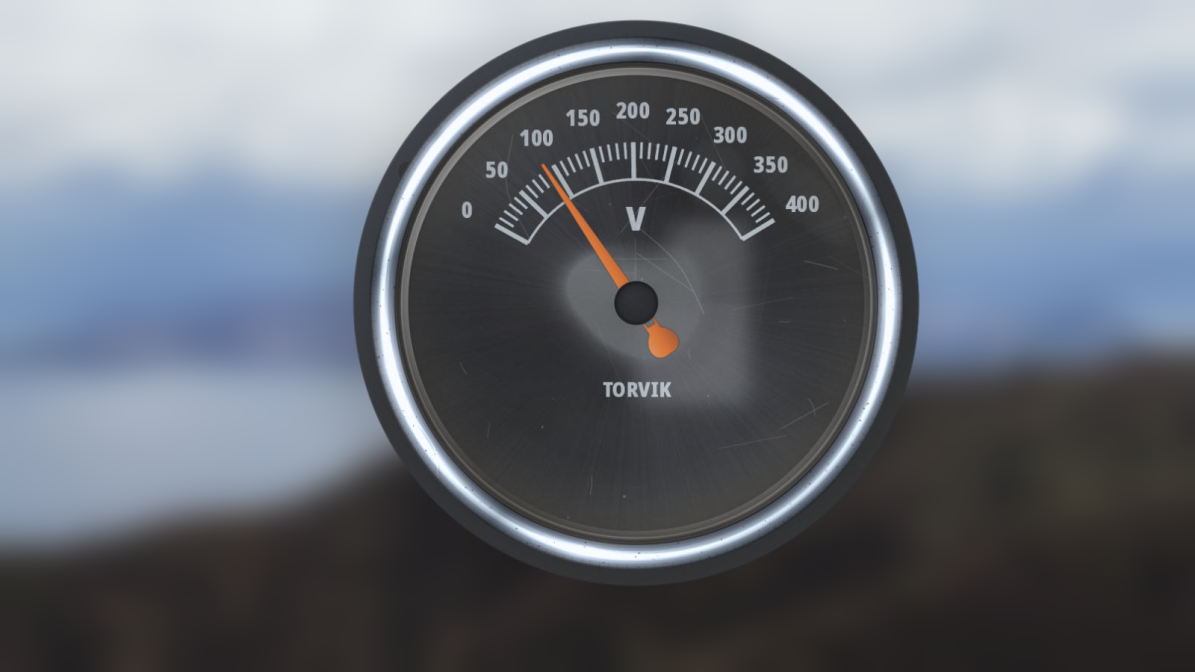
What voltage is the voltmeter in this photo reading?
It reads 90 V
